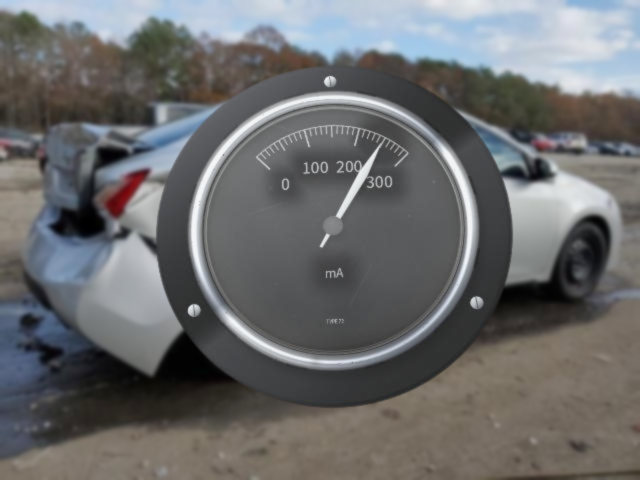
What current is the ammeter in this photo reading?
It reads 250 mA
